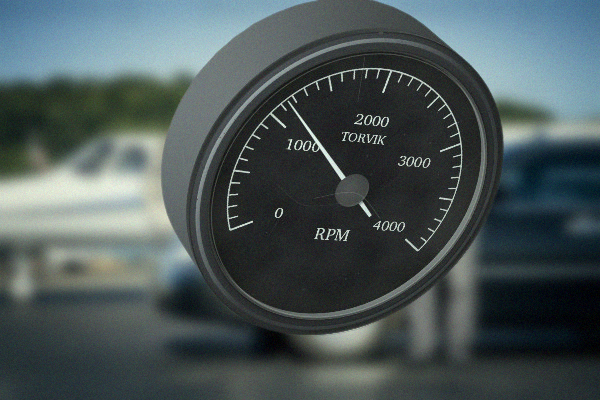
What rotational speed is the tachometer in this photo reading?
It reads 1150 rpm
